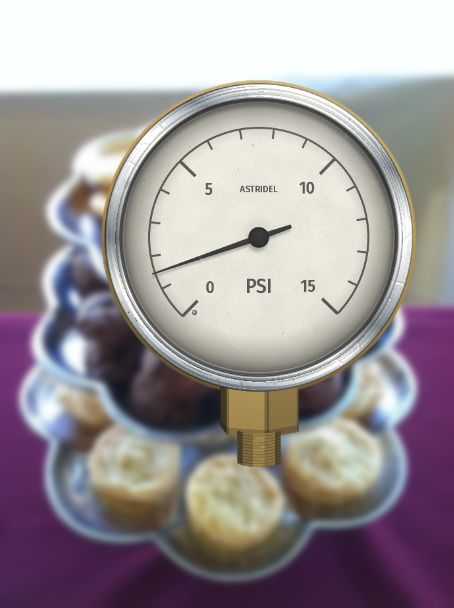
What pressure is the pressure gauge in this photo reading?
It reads 1.5 psi
